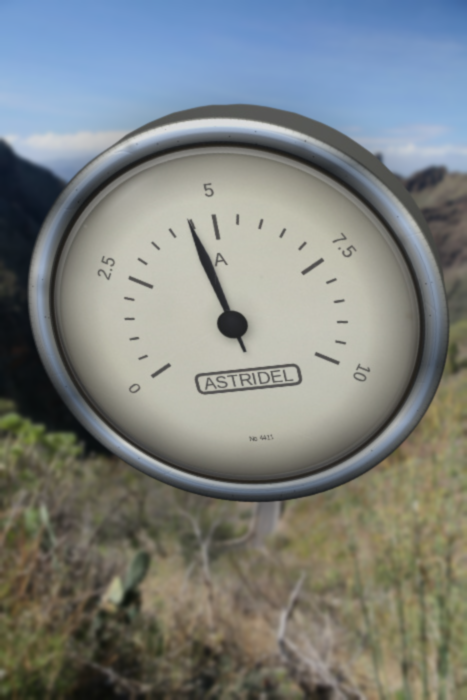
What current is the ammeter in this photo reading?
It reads 4.5 A
